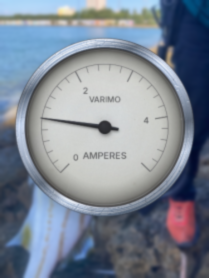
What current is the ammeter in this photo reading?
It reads 1 A
